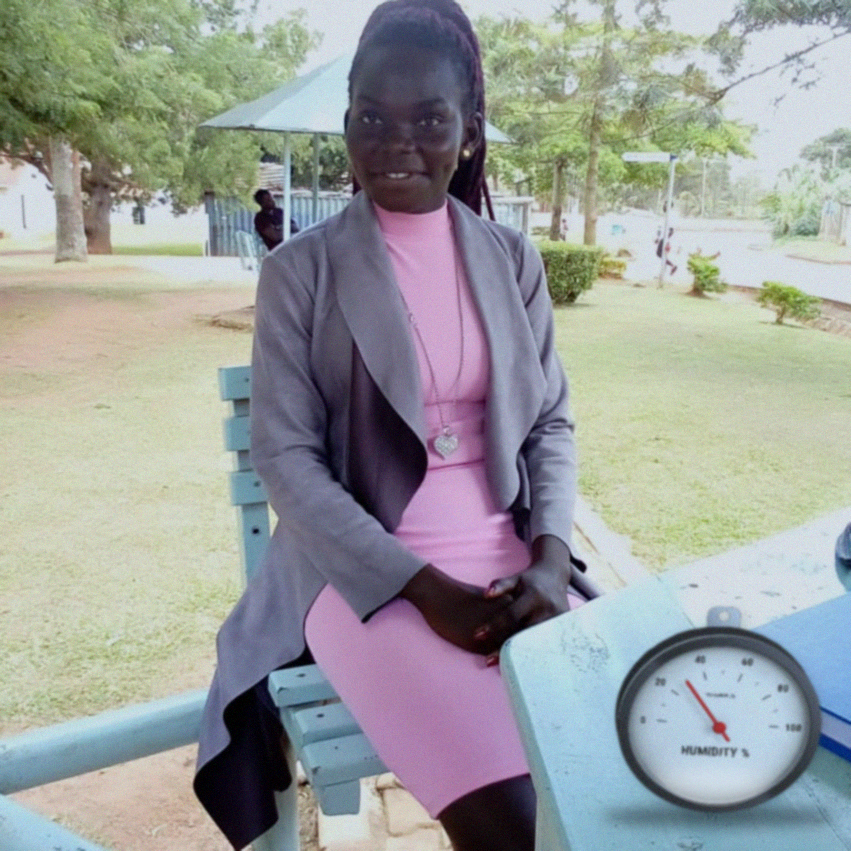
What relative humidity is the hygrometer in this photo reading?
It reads 30 %
